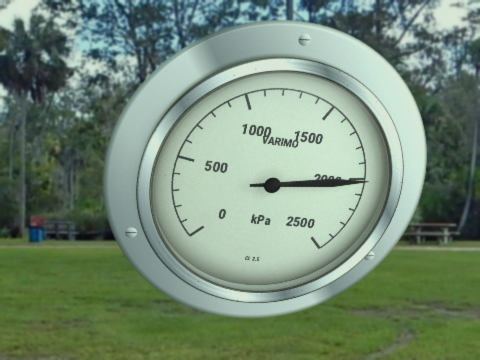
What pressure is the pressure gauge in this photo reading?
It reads 2000 kPa
